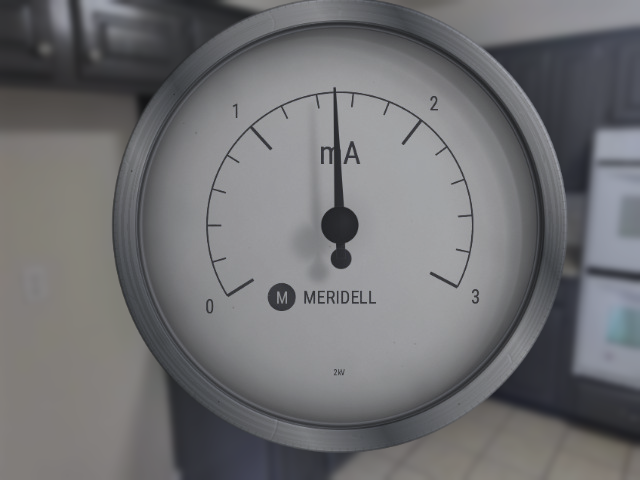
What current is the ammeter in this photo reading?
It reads 1.5 mA
